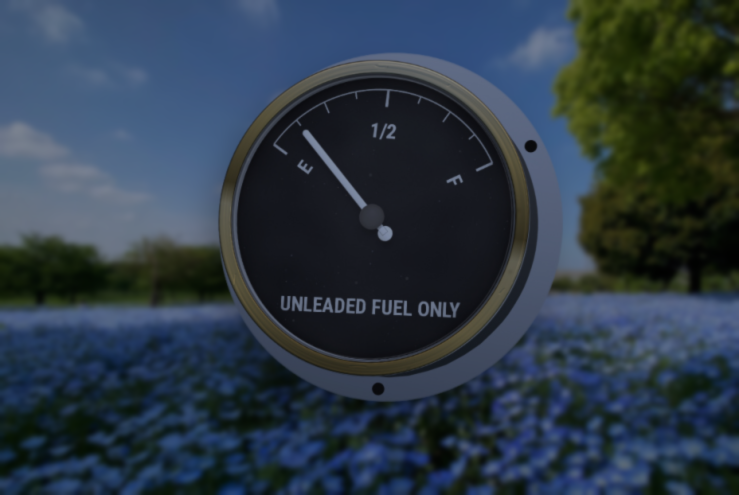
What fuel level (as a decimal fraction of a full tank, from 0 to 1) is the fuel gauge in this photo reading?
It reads 0.125
